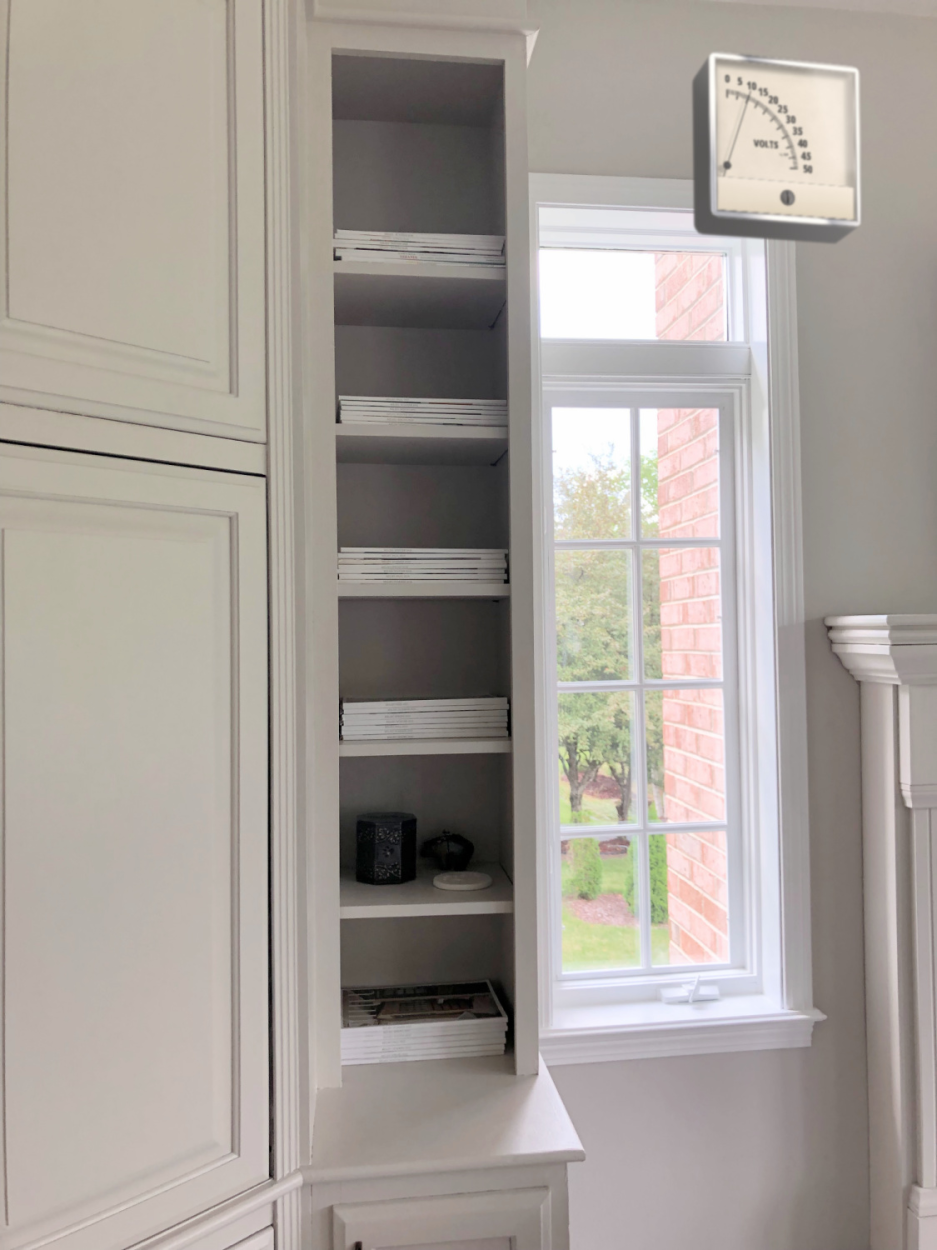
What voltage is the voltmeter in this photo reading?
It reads 10 V
